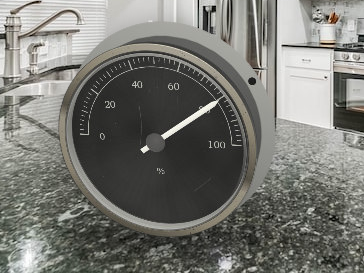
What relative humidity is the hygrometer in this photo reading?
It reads 80 %
